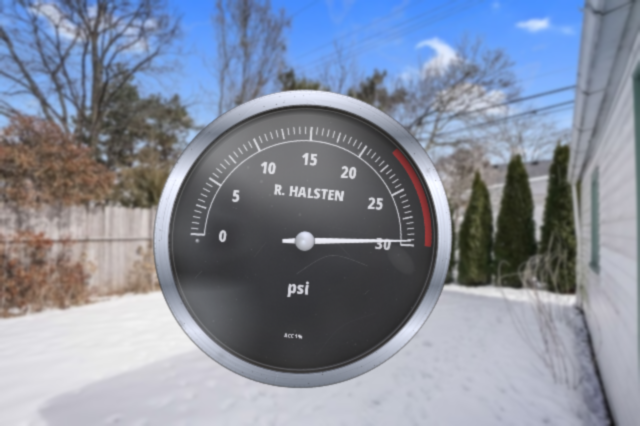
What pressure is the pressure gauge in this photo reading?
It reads 29.5 psi
